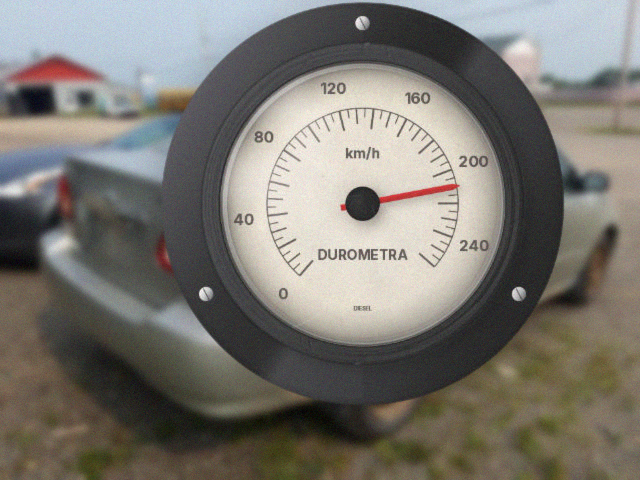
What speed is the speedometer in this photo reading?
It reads 210 km/h
